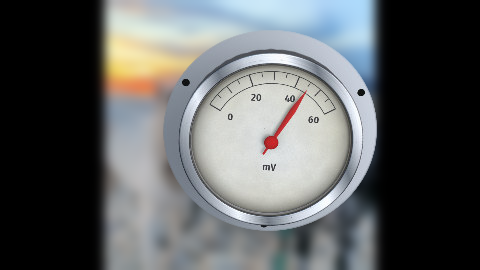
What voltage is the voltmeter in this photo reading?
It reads 45 mV
